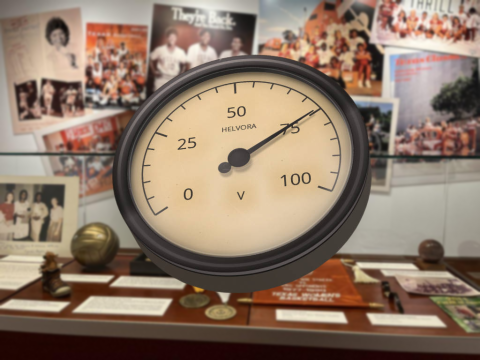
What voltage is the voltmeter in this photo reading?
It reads 75 V
